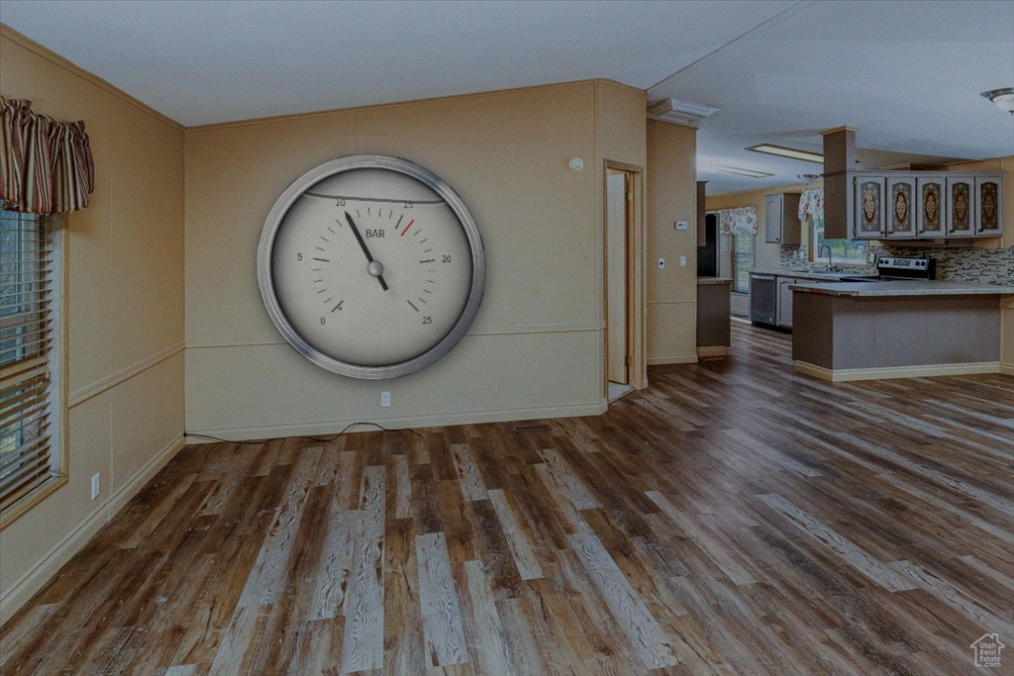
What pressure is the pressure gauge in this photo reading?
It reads 10 bar
